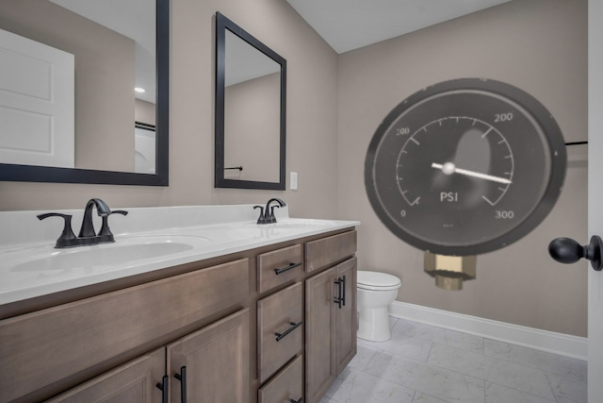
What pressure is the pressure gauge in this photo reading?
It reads 270 psi
